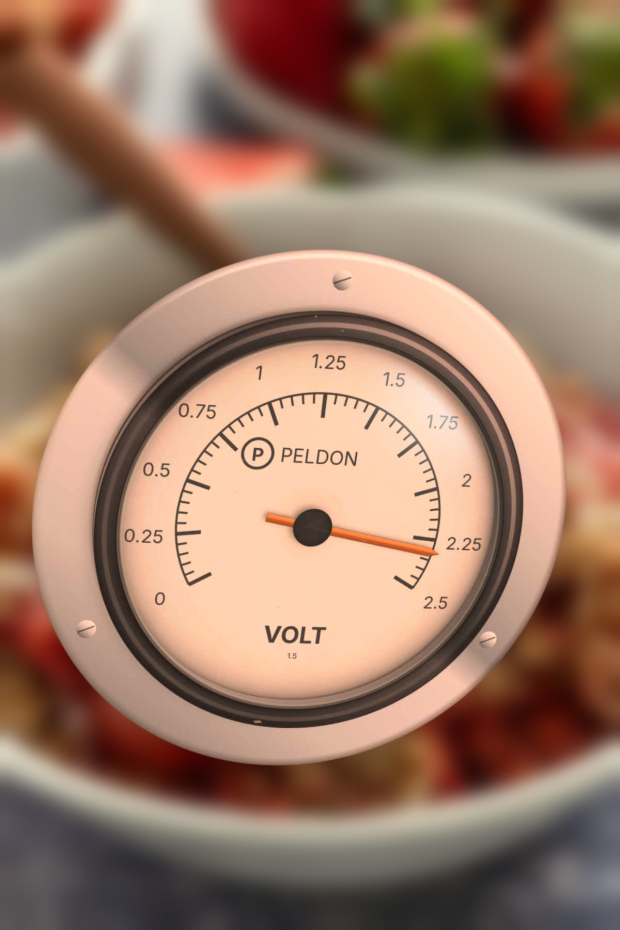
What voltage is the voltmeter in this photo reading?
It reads 2.3 V
